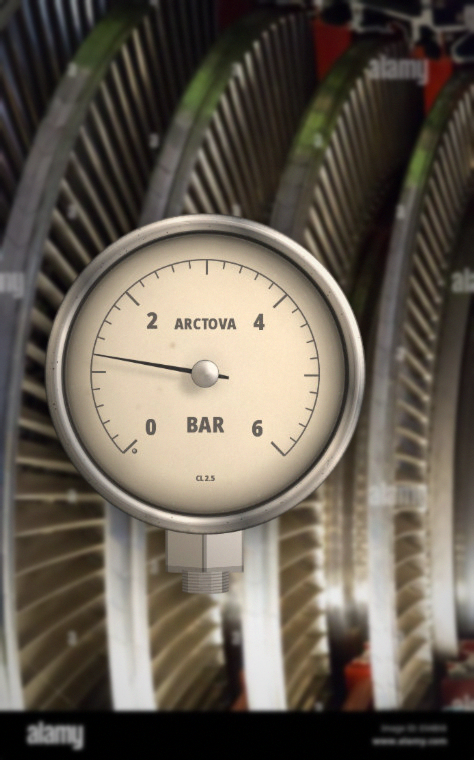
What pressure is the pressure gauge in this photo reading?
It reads 1.2 bar
